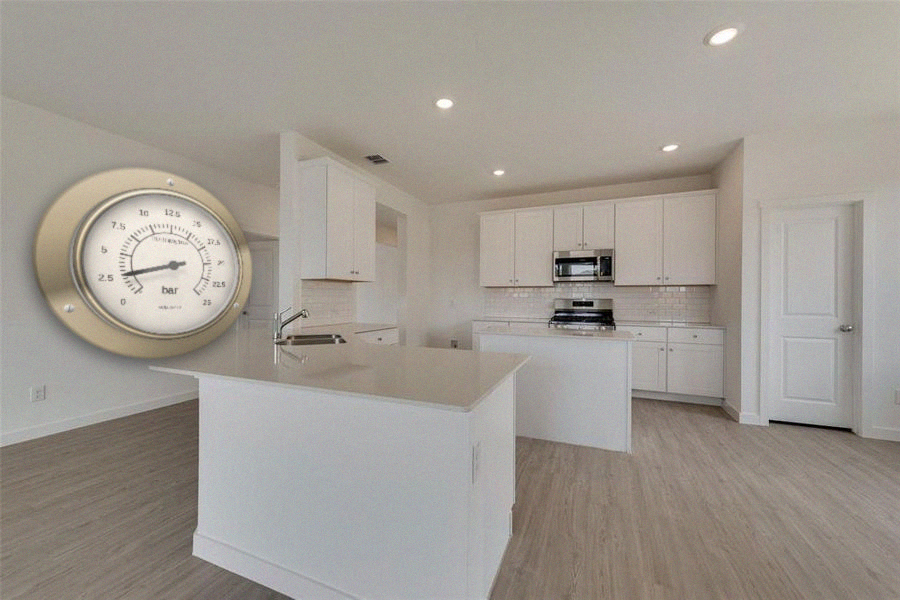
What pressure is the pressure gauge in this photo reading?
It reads 2.5 bar
